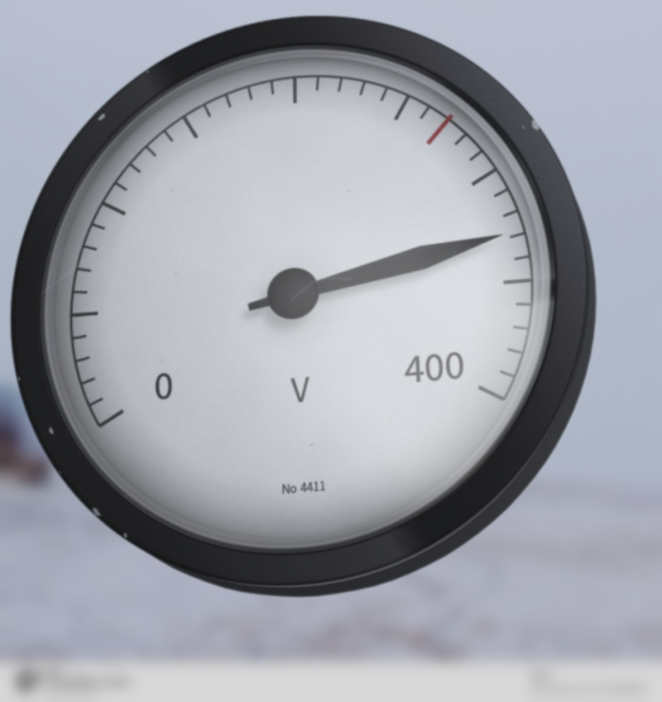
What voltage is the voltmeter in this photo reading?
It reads 330 V
